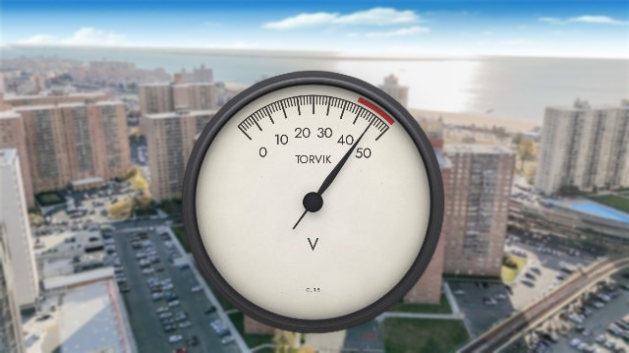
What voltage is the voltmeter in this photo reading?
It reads 45 V
